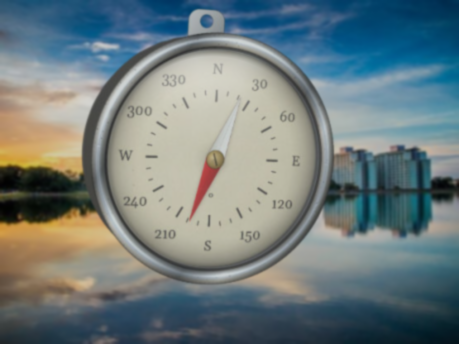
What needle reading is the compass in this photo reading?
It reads 200 °
